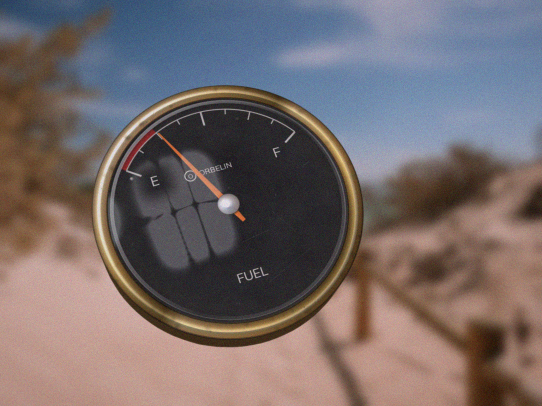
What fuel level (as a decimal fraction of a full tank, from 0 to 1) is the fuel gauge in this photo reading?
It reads 0.25
